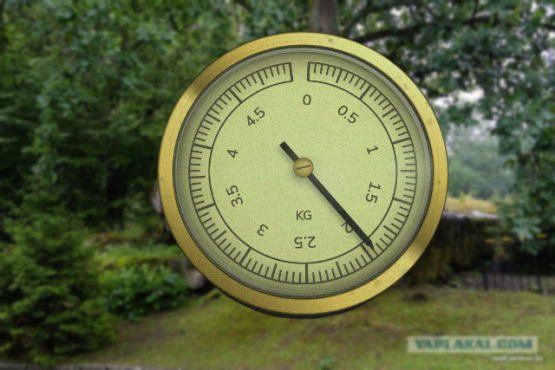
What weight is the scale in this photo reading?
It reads 1.95 kg
